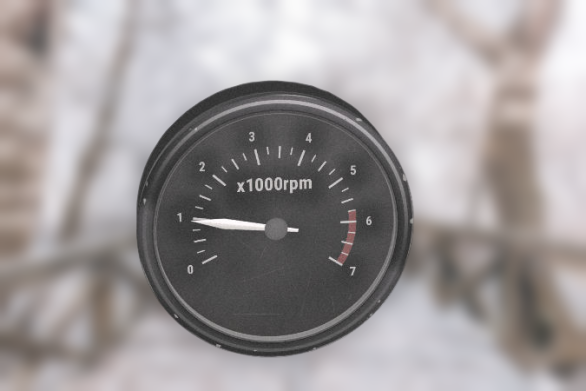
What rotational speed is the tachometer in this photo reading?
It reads 1000 rpm
